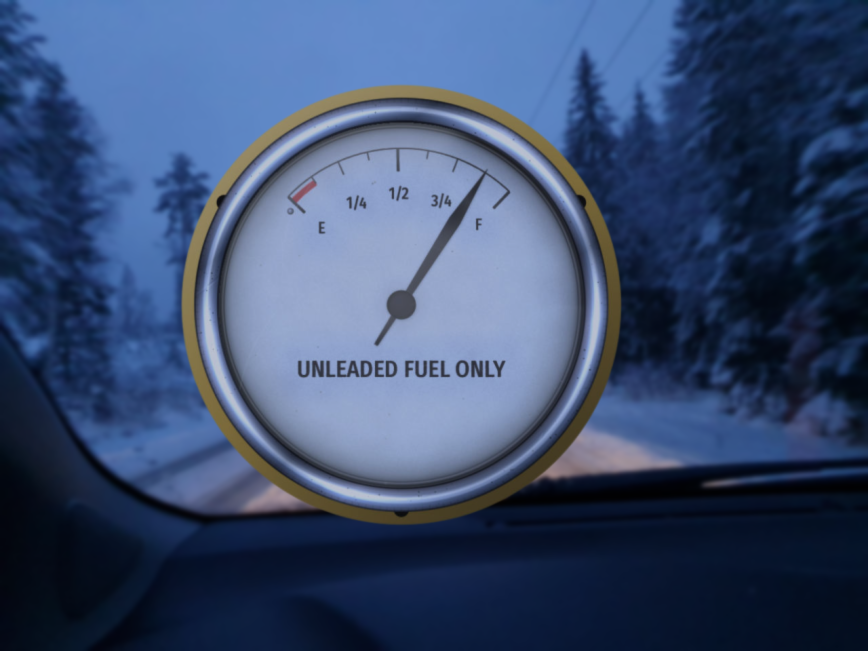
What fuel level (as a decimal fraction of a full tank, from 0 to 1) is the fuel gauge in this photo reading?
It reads 0.875
